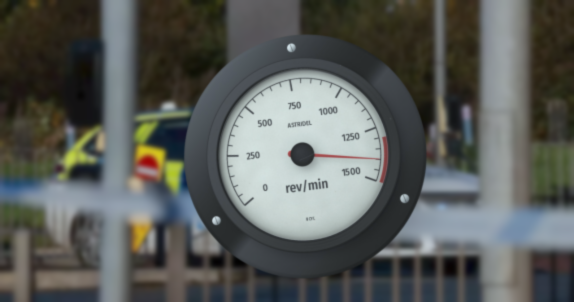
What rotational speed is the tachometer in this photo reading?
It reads 1400 rpm
